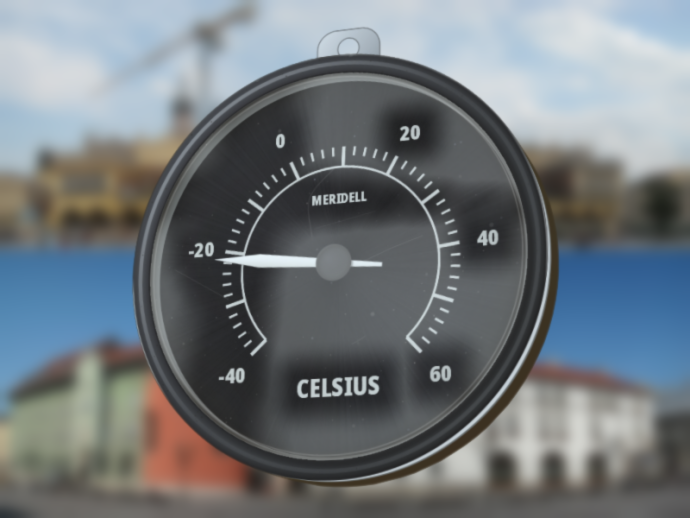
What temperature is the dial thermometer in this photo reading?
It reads -22 °C
